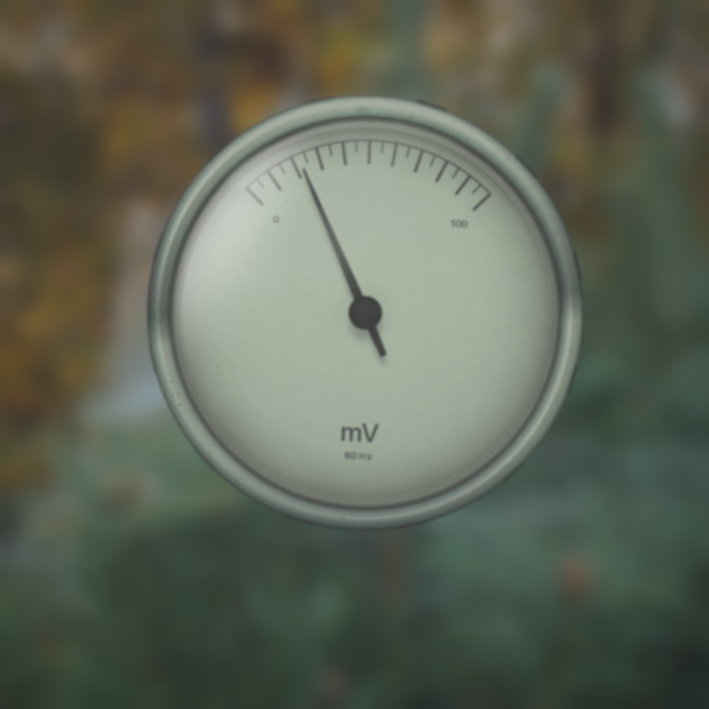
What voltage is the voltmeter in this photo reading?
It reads 22.5 mV
